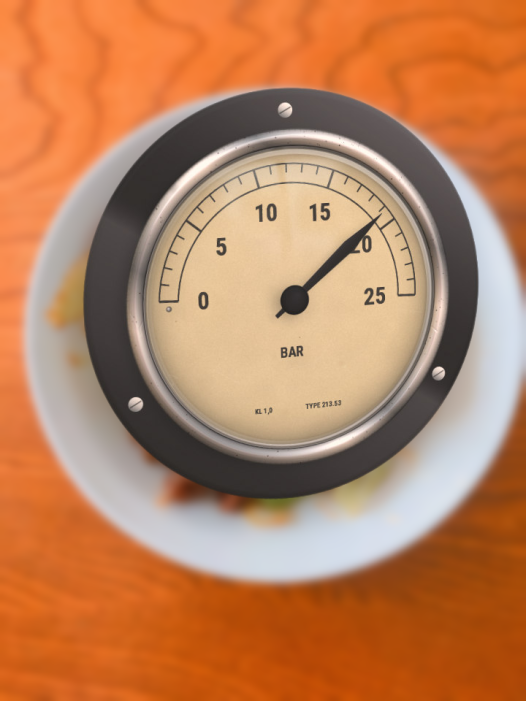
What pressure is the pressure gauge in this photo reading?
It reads 19 bar
